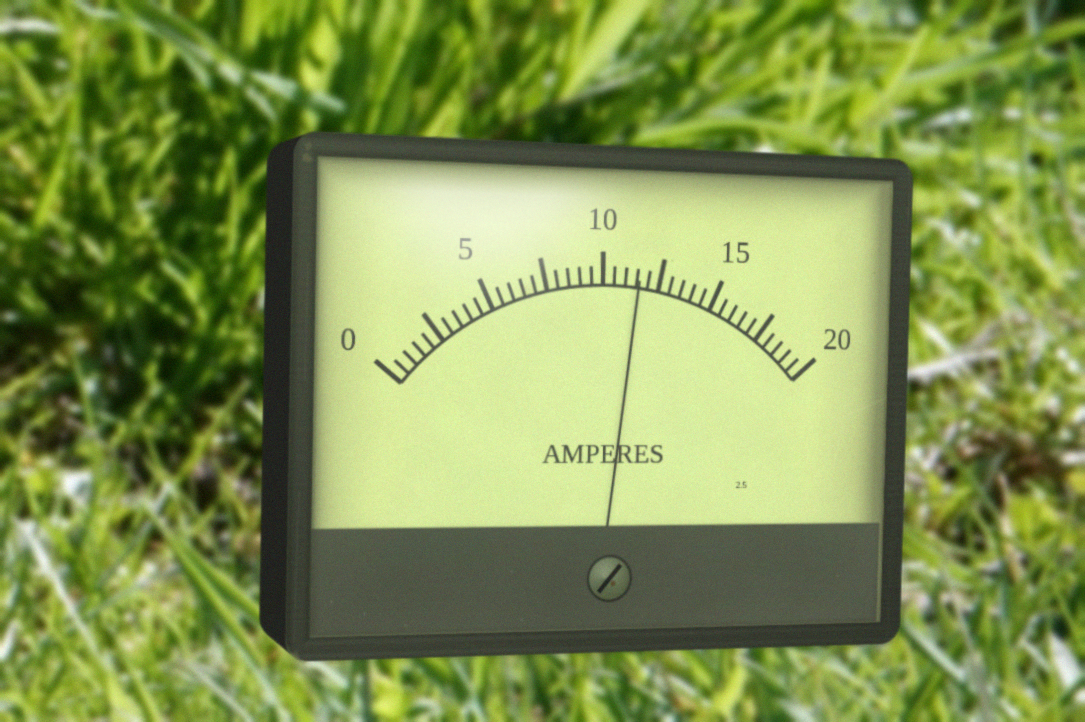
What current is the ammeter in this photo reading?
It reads 11.5 A
